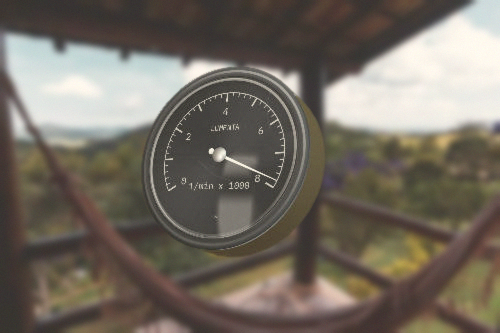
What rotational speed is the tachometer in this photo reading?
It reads 7800 rpm
